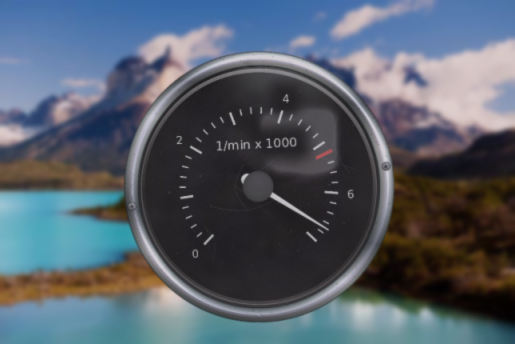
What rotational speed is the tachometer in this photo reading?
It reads 6700 rpm
